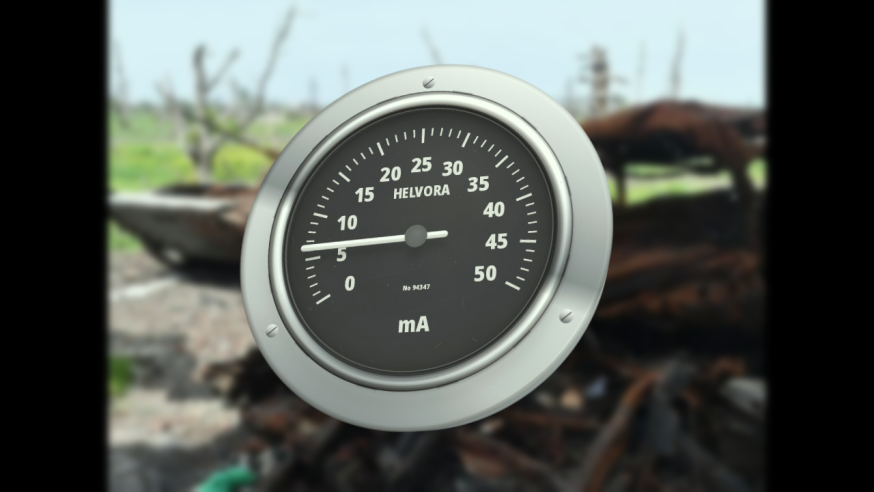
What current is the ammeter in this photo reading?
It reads 6 mA
